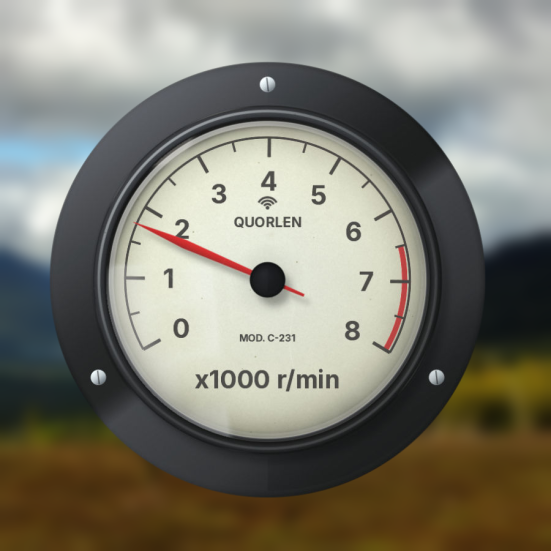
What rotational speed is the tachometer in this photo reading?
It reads 1750 rpm
